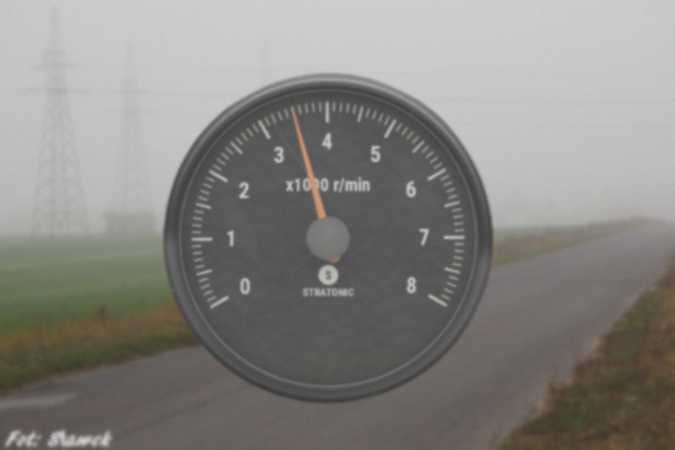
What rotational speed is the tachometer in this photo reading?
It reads 3500 rpm
